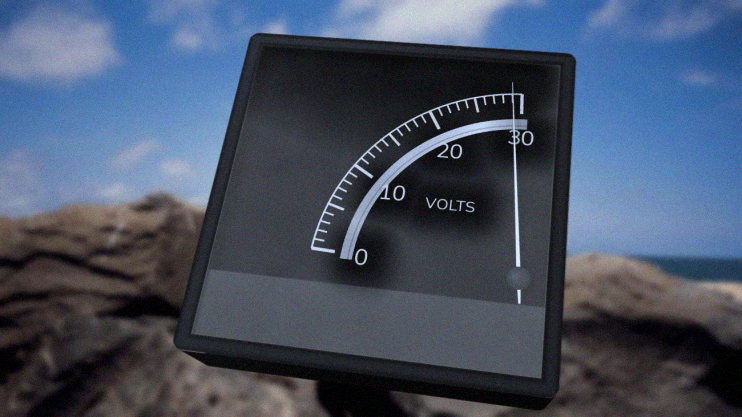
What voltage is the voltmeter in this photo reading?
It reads 29 V
